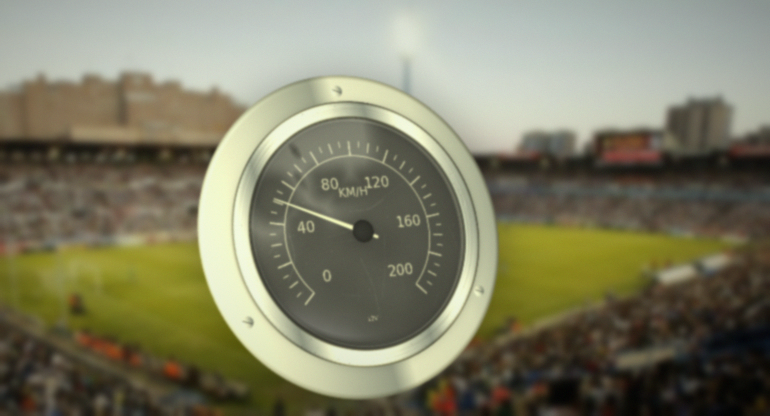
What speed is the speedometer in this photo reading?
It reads 50 km/h
